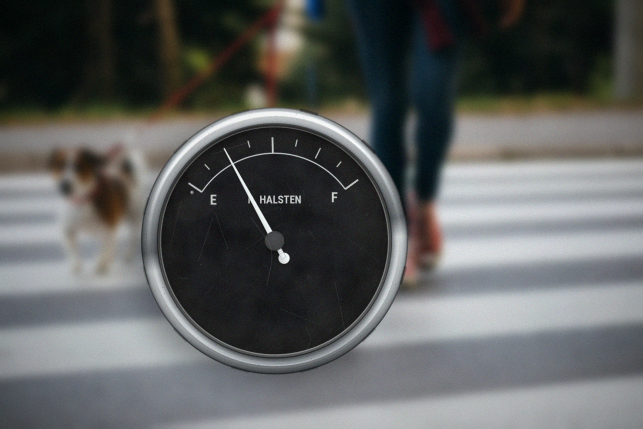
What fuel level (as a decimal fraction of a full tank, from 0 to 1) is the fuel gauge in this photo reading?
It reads 0.25
